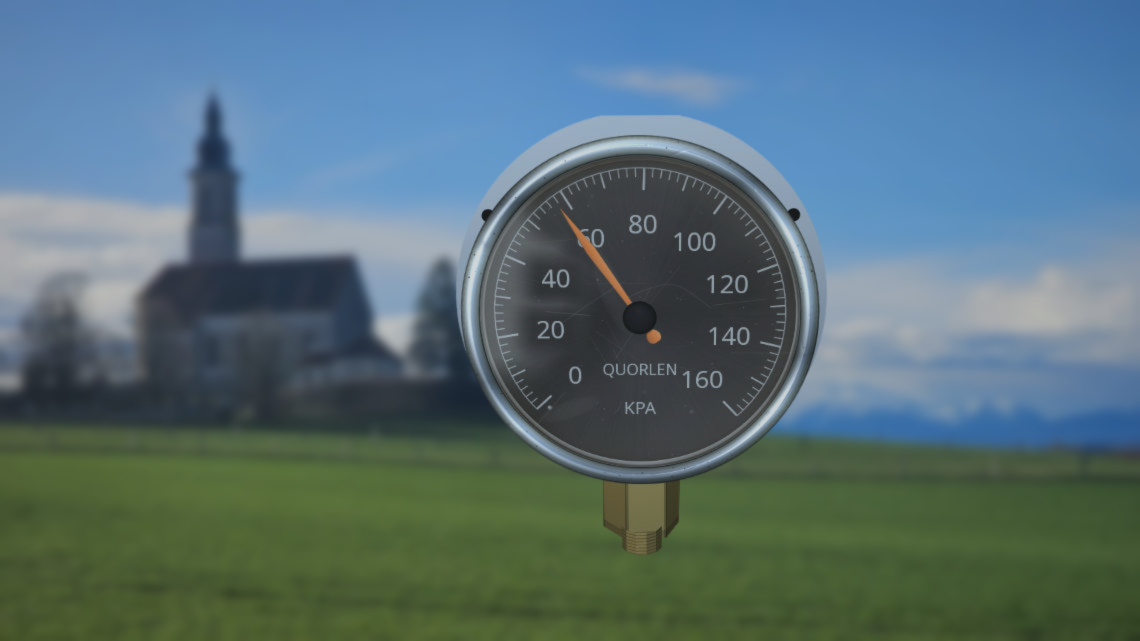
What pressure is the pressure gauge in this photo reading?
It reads 58 kPa
